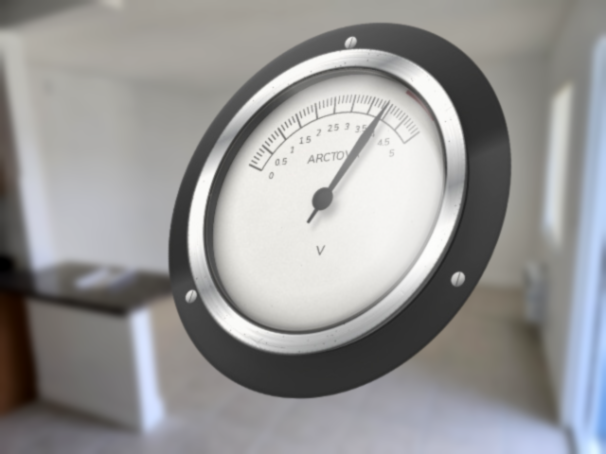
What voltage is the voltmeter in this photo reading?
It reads 4 V
